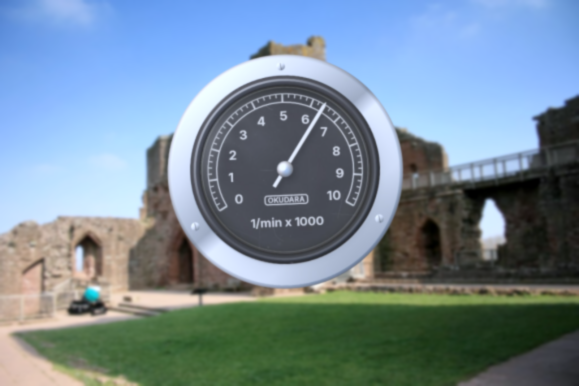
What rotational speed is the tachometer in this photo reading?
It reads 6400 rpm
